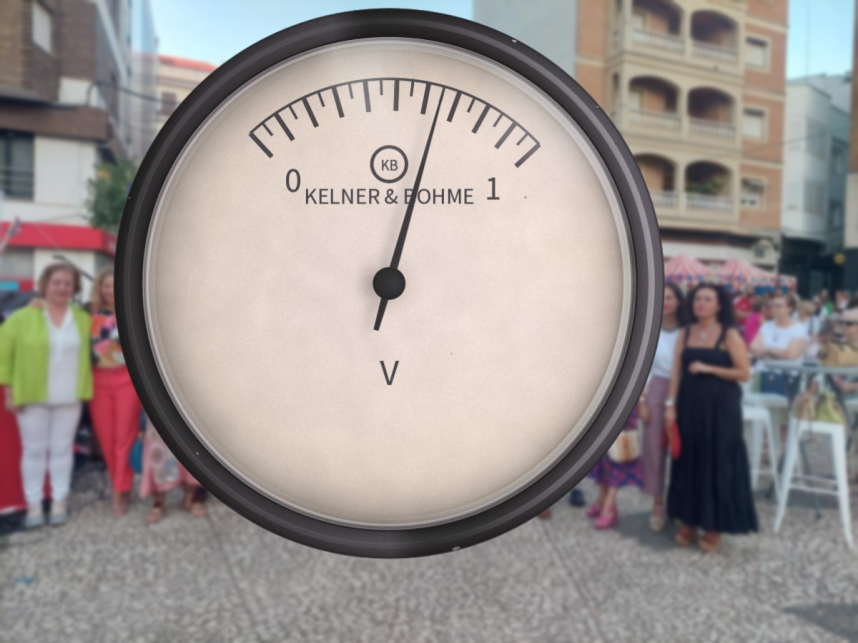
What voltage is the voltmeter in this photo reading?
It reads 0.65 V
